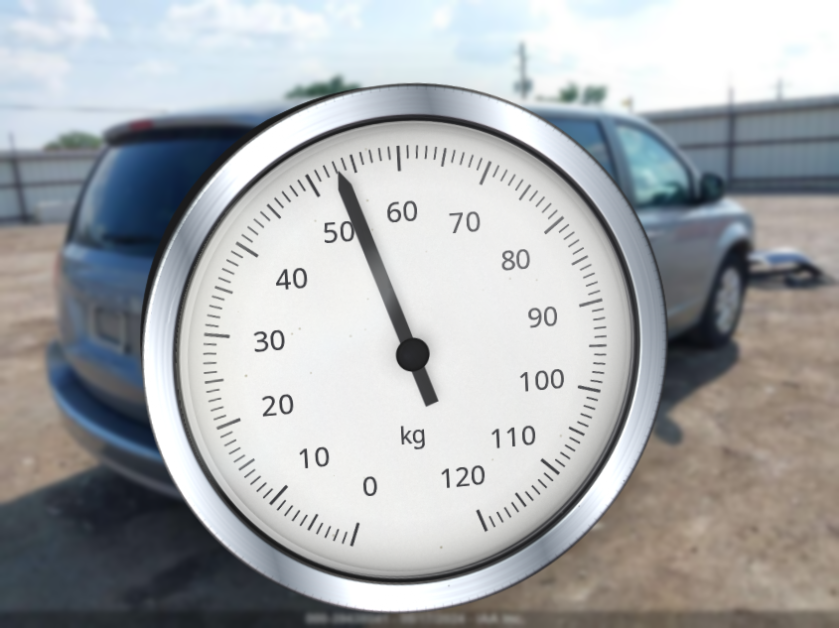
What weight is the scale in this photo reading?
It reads 53 kg
